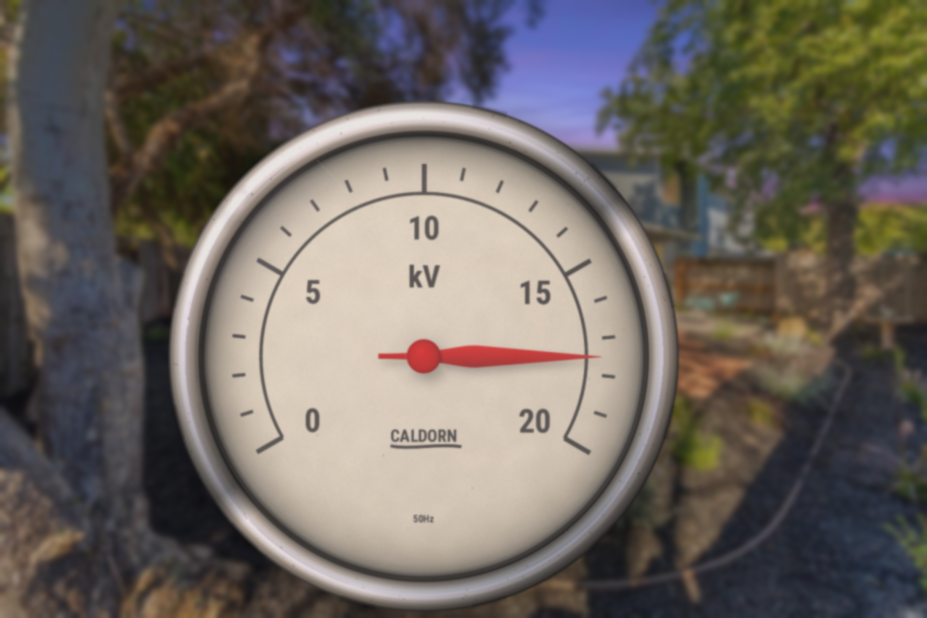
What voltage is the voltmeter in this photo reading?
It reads 17.5 kV
